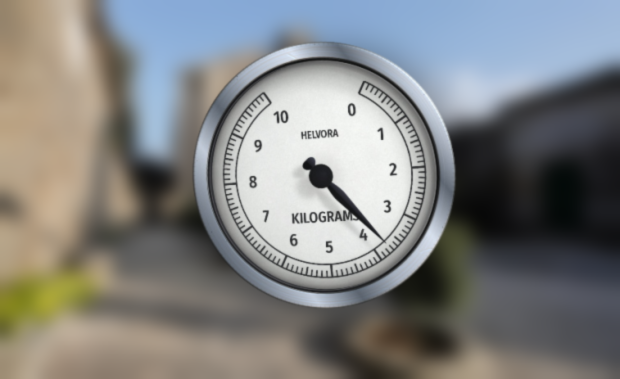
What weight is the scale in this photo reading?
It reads 3.7 kg
